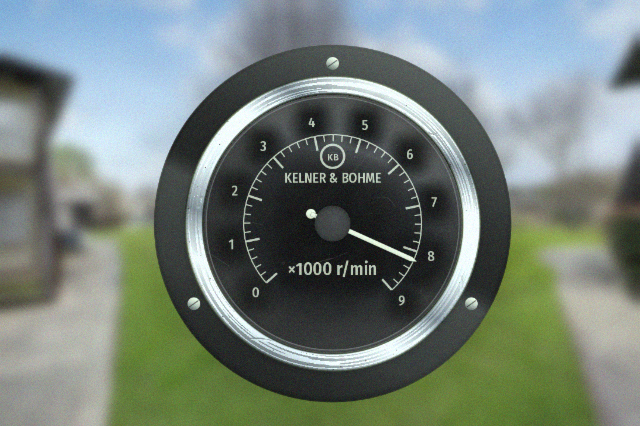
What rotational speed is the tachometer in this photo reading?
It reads 8200 rpm
